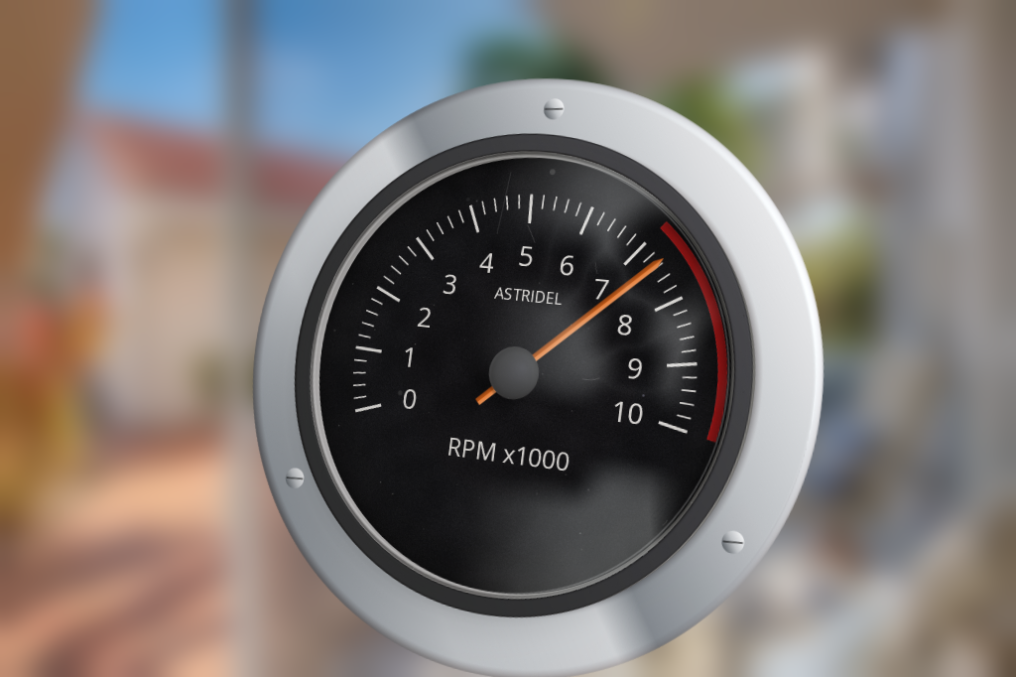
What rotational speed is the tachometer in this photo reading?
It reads 7400 rpm
